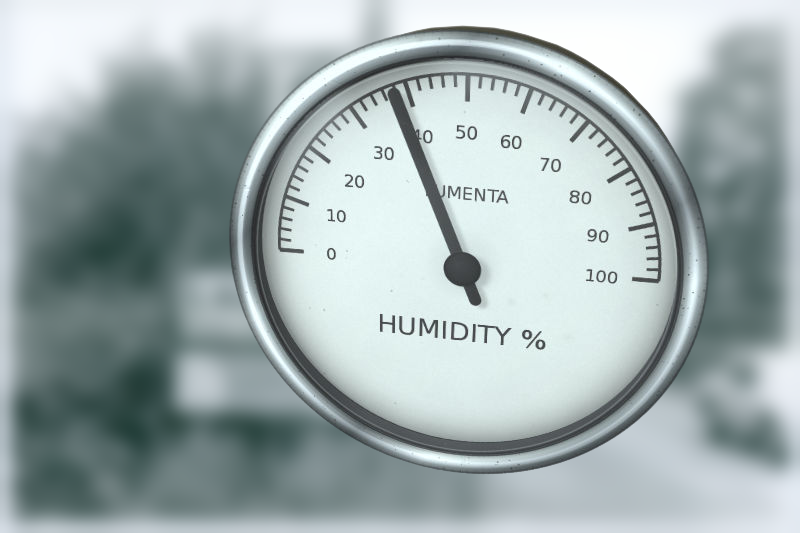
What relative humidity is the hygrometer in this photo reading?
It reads 38 %
